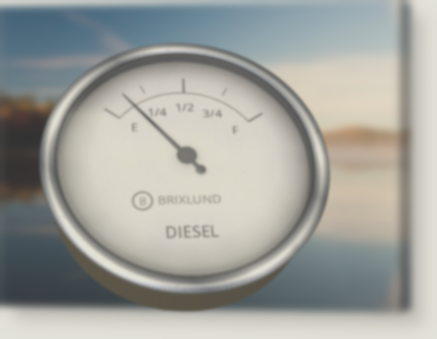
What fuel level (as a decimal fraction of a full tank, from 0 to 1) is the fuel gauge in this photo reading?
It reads 0.125
